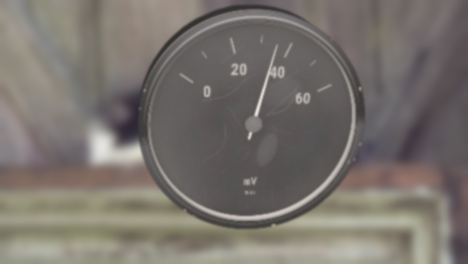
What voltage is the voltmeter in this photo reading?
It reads 35 mV
